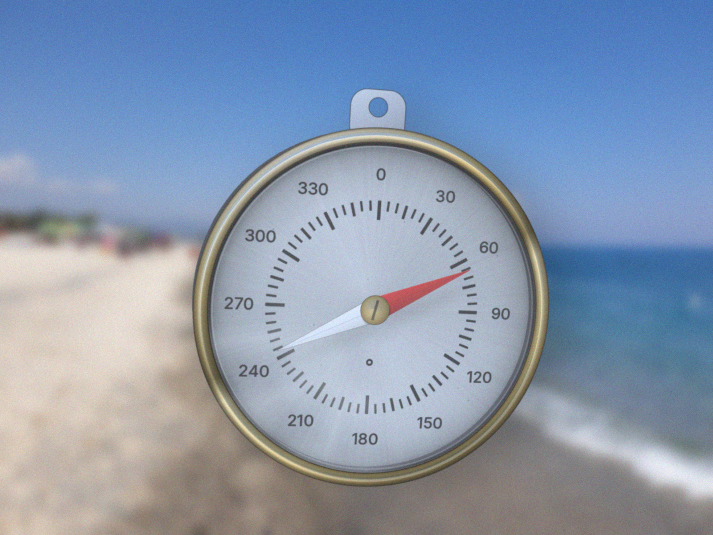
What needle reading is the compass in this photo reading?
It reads 65 °
